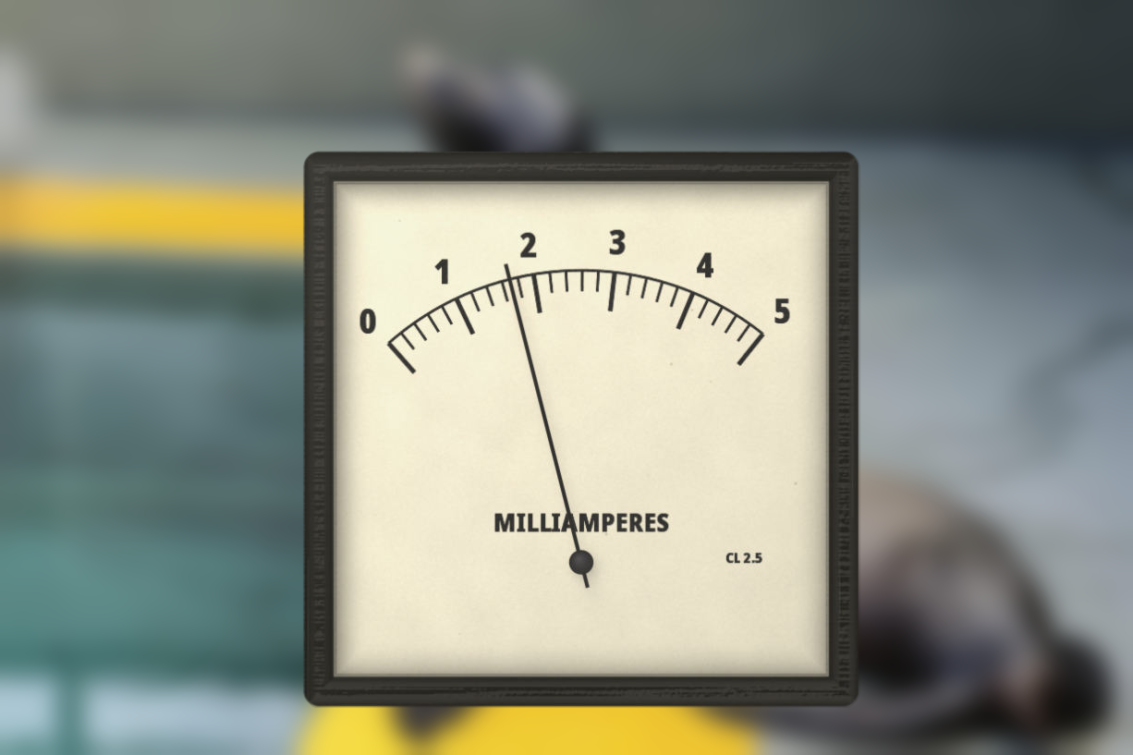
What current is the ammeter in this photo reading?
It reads 1.7 mA
